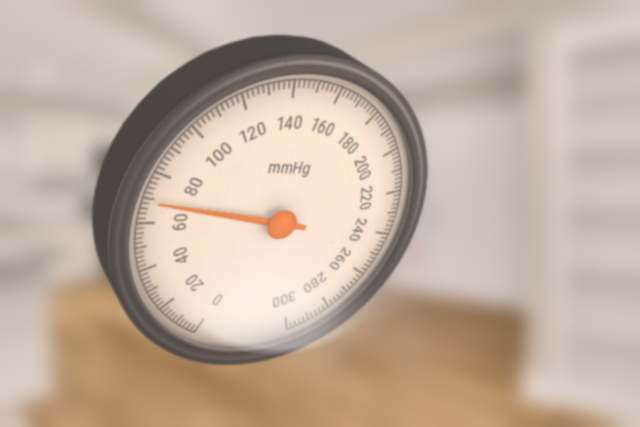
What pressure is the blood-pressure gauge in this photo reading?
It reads 70 mmHg
